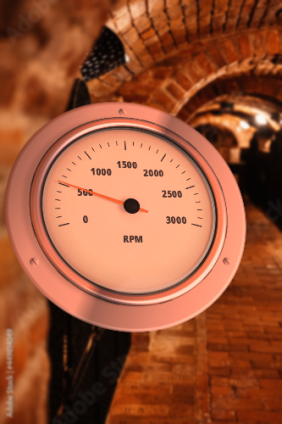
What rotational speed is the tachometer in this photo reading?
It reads 500 rpm
